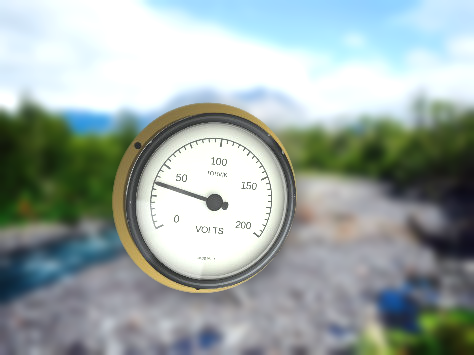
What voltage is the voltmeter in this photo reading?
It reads 35 V
